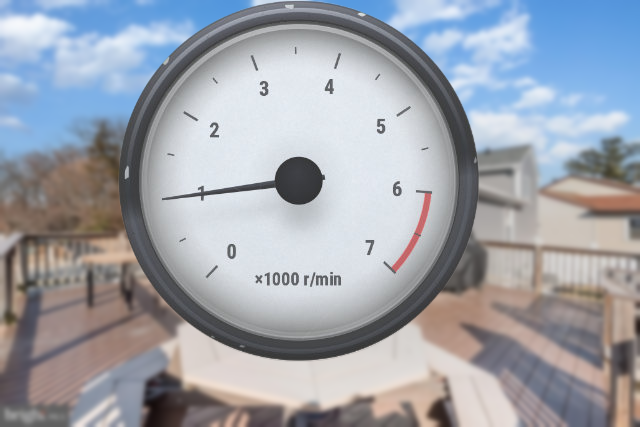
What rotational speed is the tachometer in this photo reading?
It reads 1000 rpm
